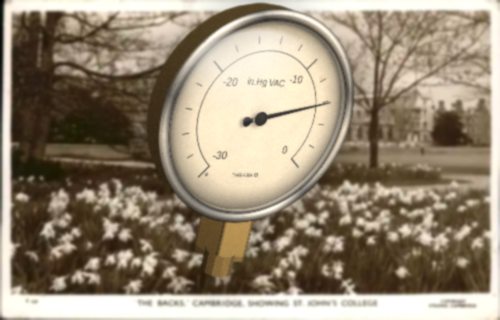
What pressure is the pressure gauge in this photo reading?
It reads -6 inHg
